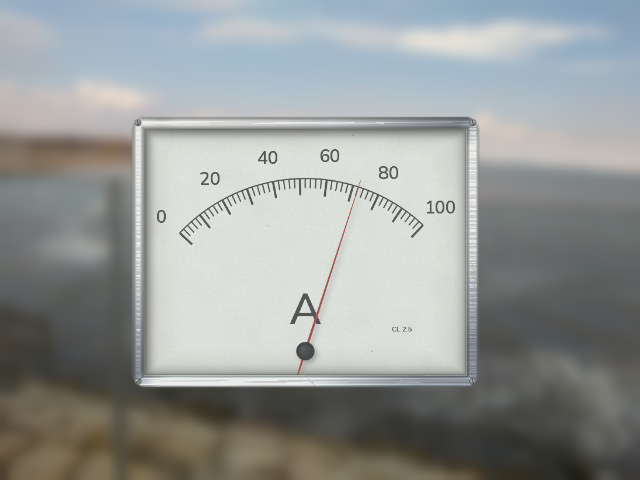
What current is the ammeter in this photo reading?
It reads 72 A
